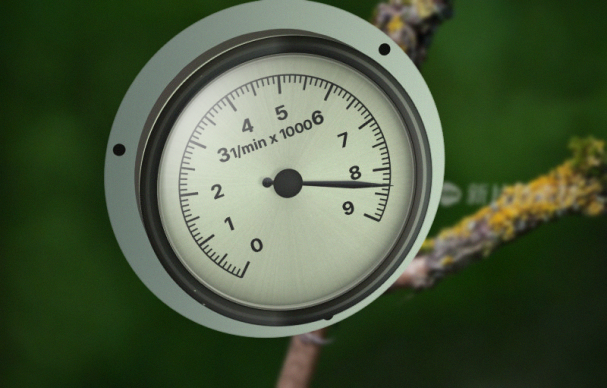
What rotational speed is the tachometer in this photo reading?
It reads 8300 rpm
